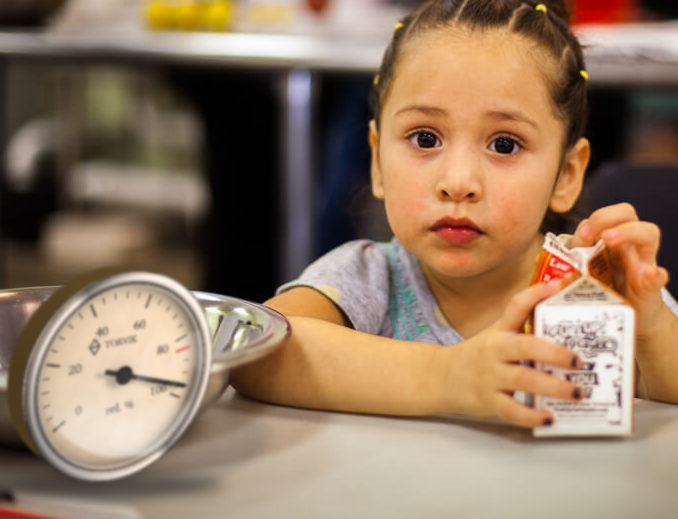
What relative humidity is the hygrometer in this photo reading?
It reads 96 %
